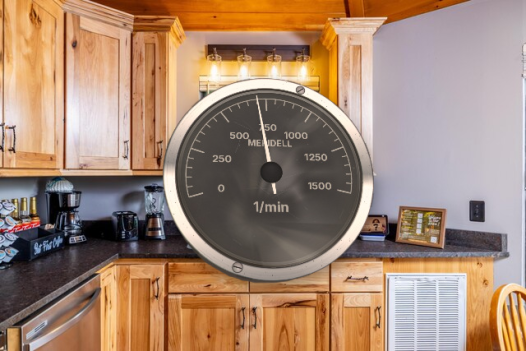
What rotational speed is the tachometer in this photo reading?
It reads 700 rpm
